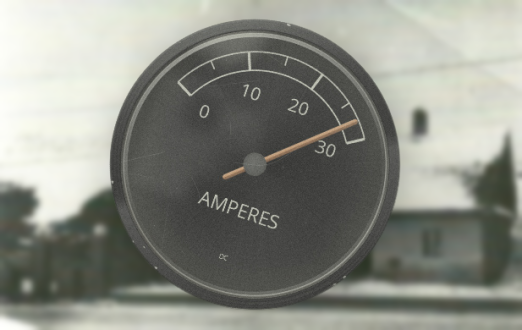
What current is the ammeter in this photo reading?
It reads 27.5 A
